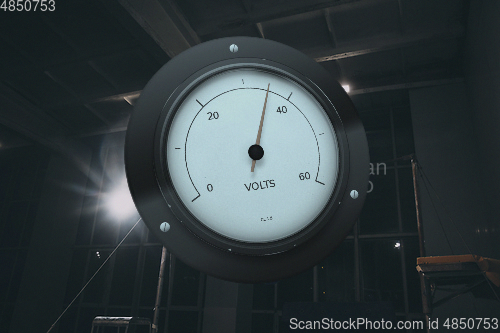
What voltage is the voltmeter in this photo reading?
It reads 35 V
